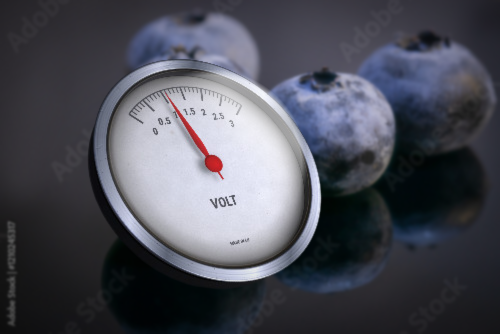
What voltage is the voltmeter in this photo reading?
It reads 1 V
